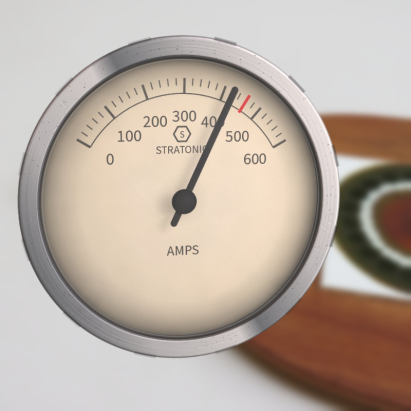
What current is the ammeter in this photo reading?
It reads 420 A
